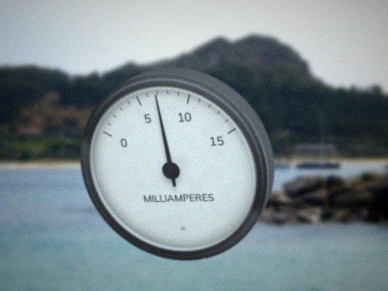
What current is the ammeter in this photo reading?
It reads 7 mA
